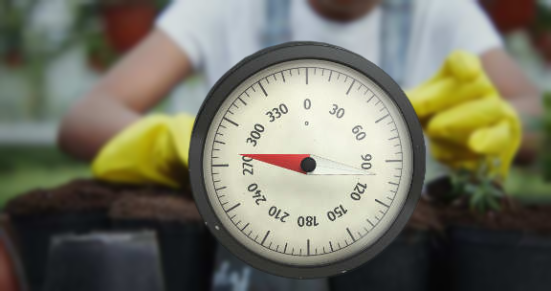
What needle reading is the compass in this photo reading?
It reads 280 °
